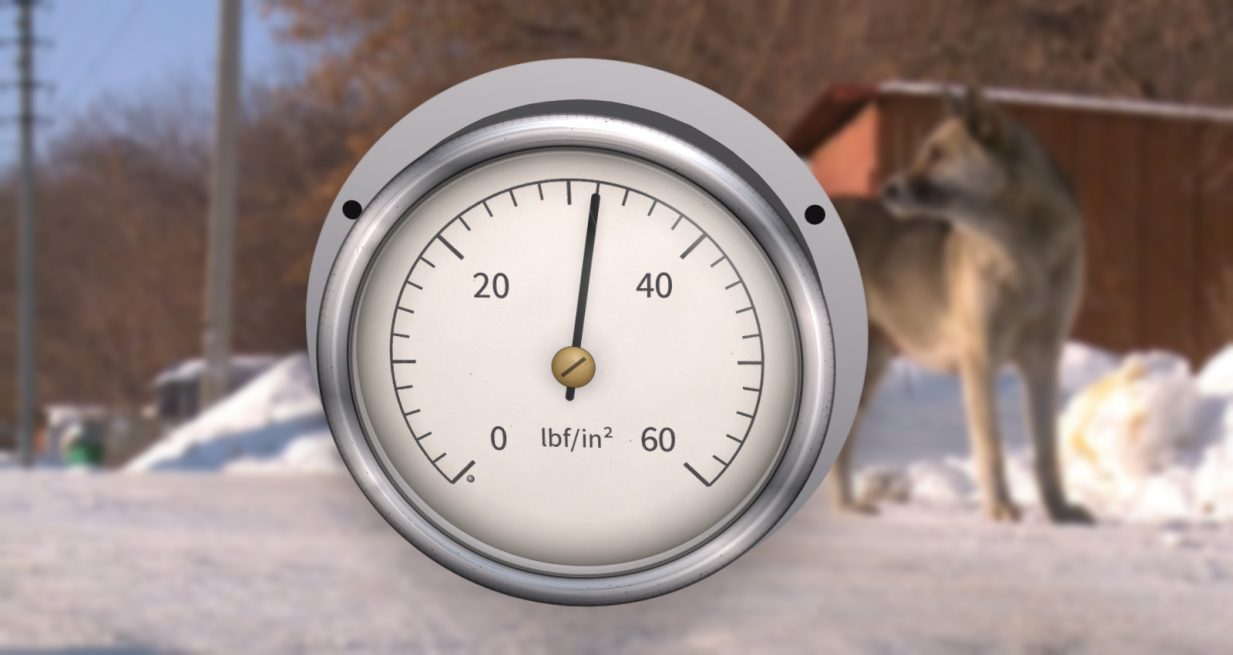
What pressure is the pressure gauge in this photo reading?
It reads 32 psi
